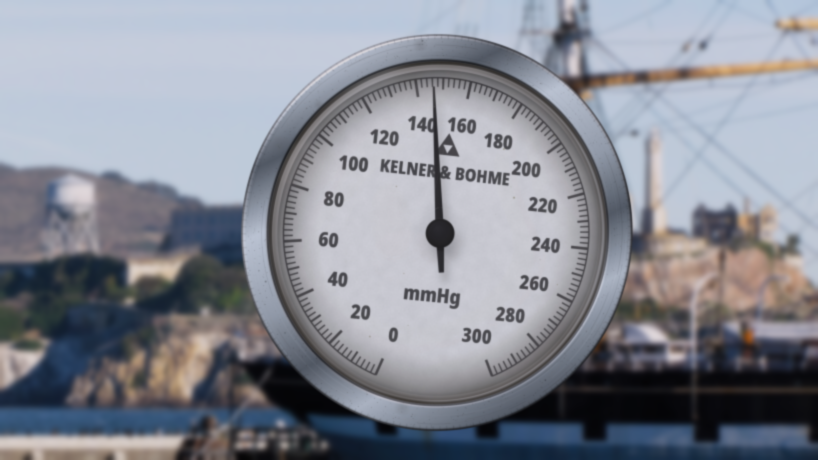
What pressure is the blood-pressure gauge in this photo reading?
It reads 146 mmHg
